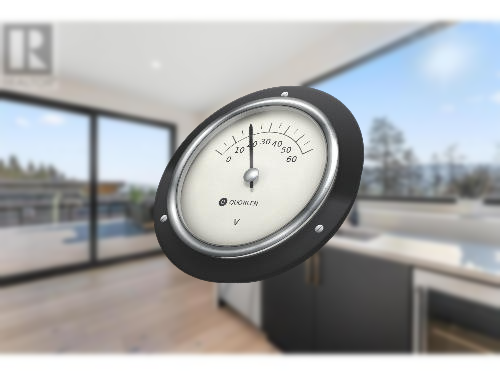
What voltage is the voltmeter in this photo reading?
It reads 20 V
